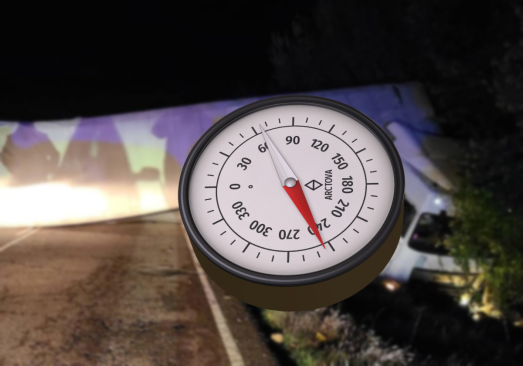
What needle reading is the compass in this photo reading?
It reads 245 °
